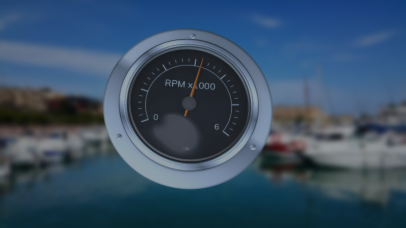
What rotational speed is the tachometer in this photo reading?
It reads 3200 rpm
